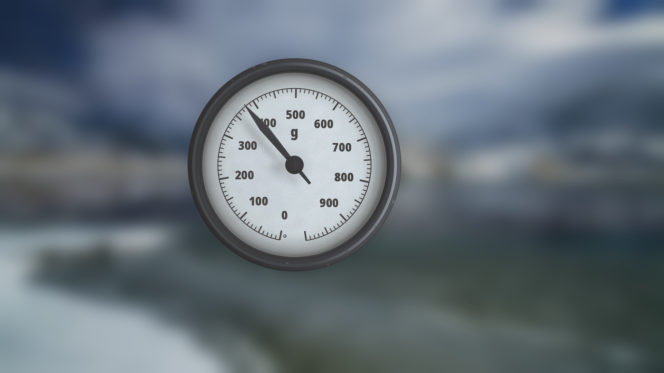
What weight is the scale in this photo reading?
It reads 380 g
